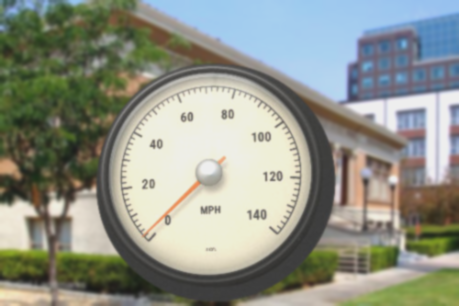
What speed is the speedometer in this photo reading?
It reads 2 mph
